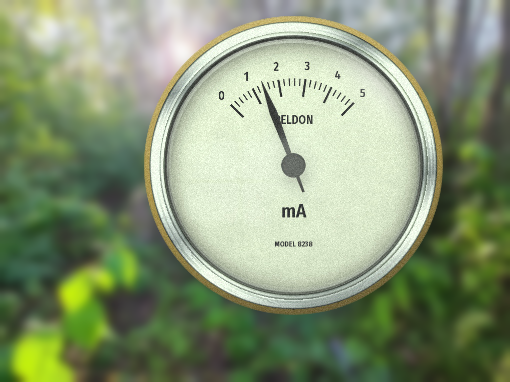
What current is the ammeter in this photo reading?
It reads 1.4 mA
